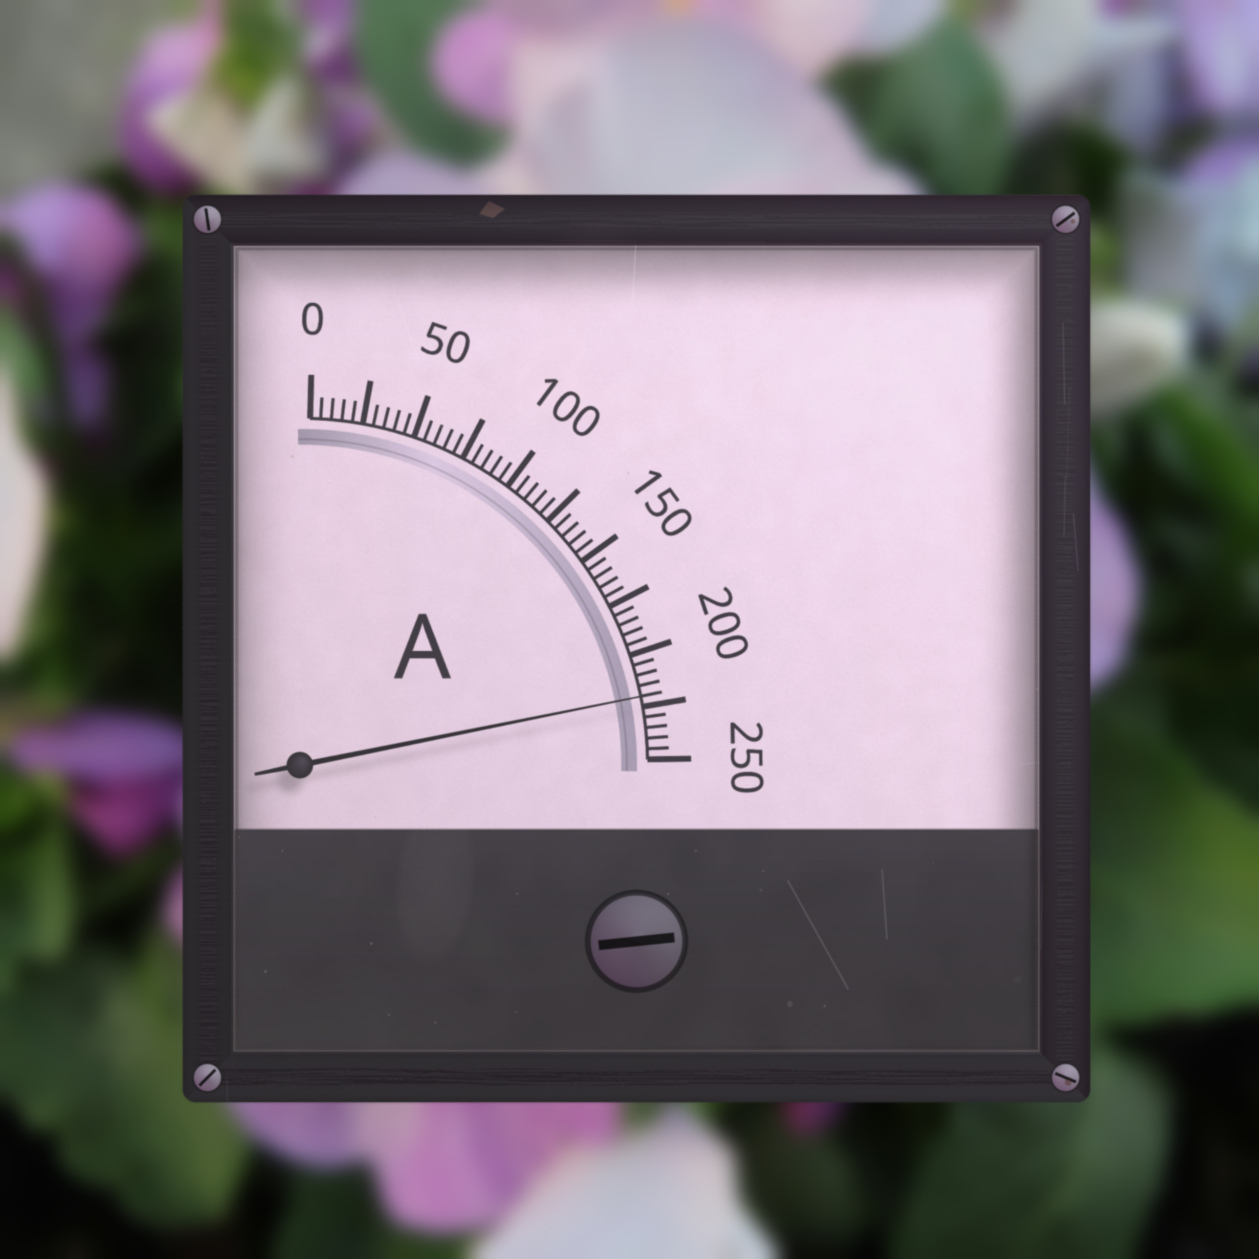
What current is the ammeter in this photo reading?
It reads 220 A
